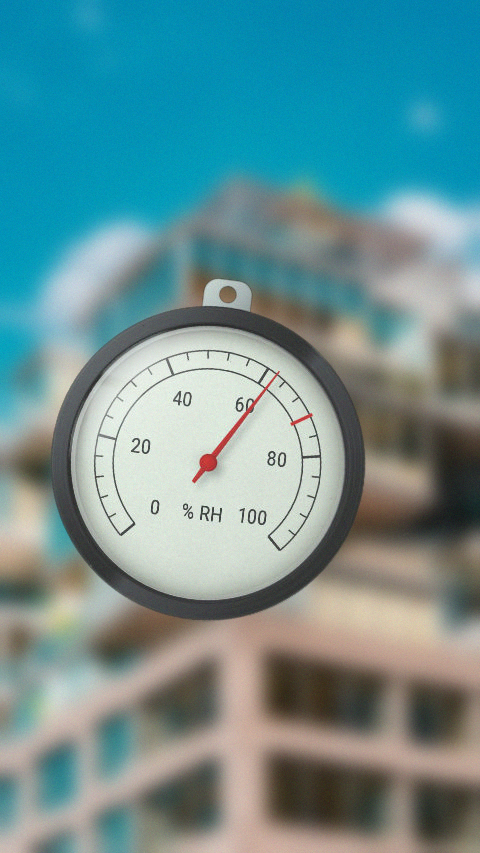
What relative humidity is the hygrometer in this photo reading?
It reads 62 %
